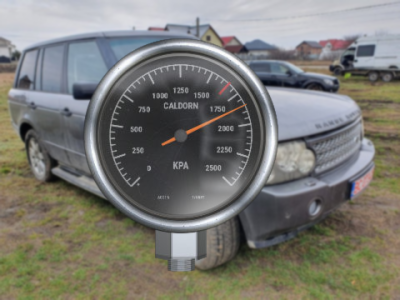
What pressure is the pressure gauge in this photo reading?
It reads 1850 kPa
